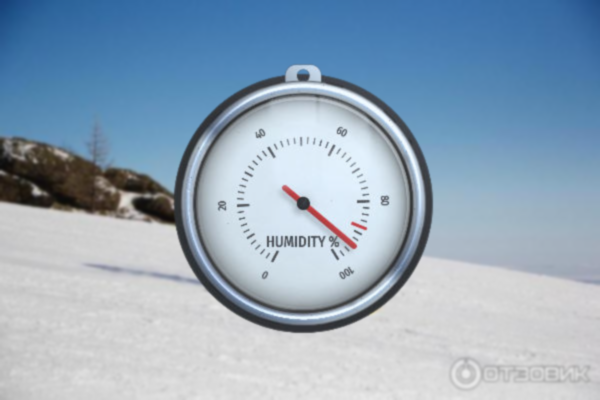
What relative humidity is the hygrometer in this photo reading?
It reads 94 %
